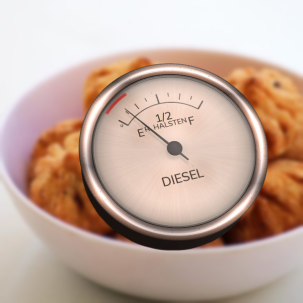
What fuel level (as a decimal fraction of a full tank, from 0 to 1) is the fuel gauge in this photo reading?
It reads 0.125
